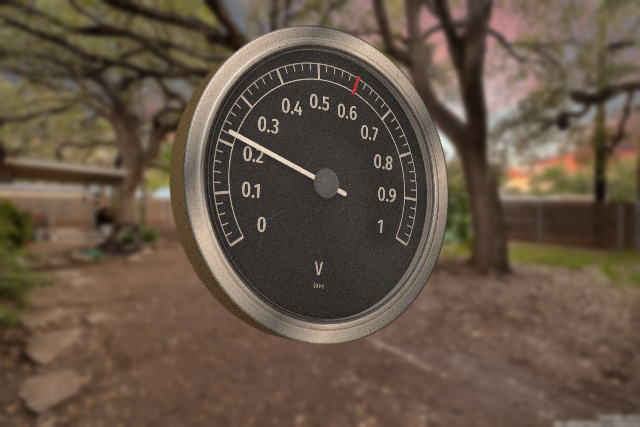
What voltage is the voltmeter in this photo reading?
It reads 0.22 V
